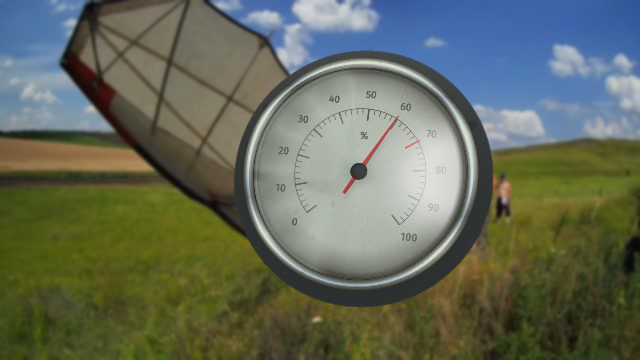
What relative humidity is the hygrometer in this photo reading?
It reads 60 %
